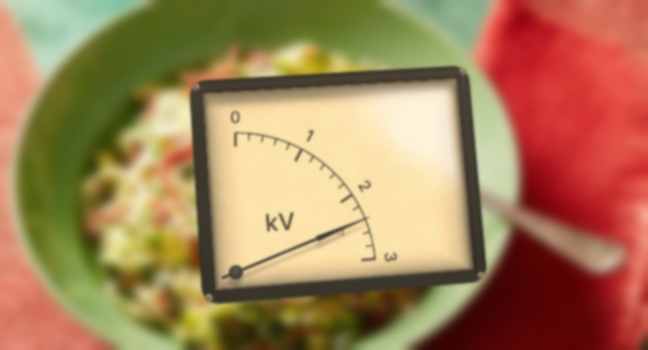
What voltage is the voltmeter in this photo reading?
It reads 2.4 kV
